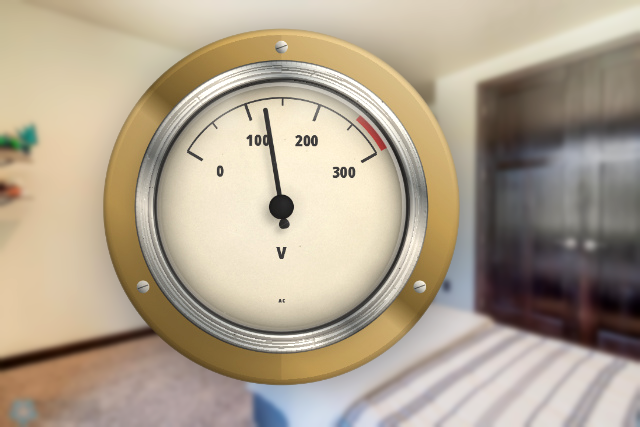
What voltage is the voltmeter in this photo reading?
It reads 125 V
